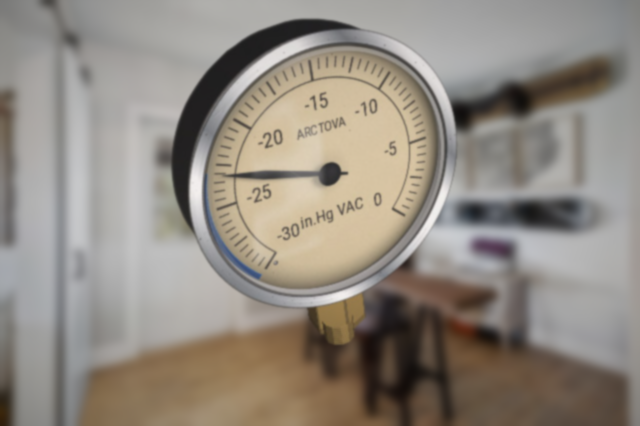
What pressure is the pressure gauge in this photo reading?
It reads -23 inHg
